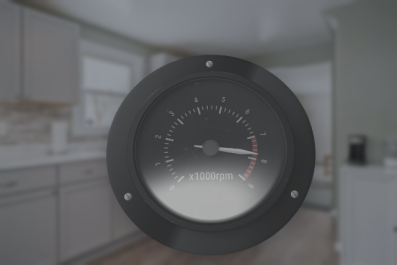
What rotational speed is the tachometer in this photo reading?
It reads 7800 rpm
